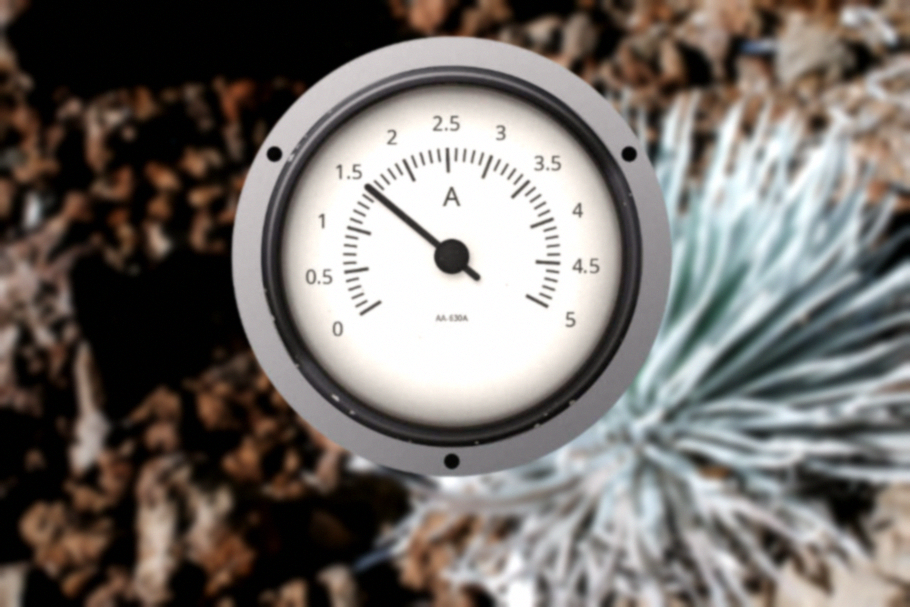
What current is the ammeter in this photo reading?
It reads 1.5 A
